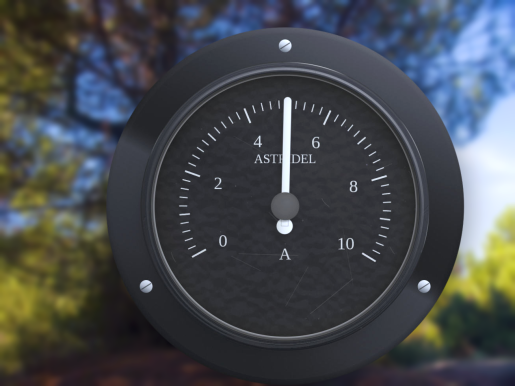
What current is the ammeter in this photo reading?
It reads 5 A
